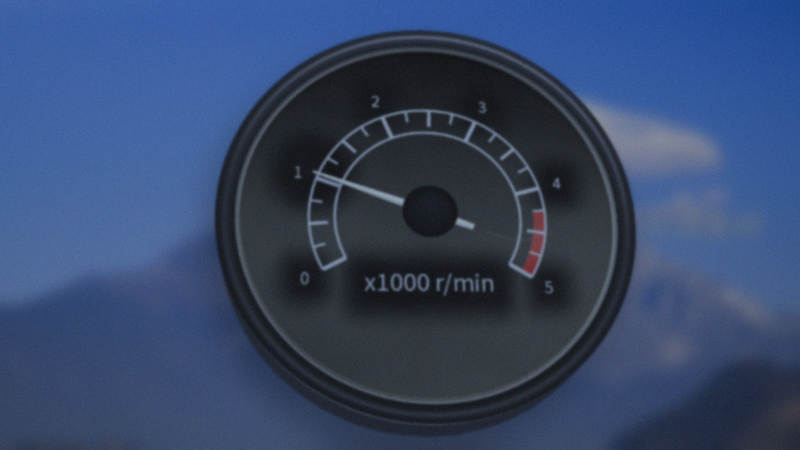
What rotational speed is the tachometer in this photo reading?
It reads 1000 rpm
